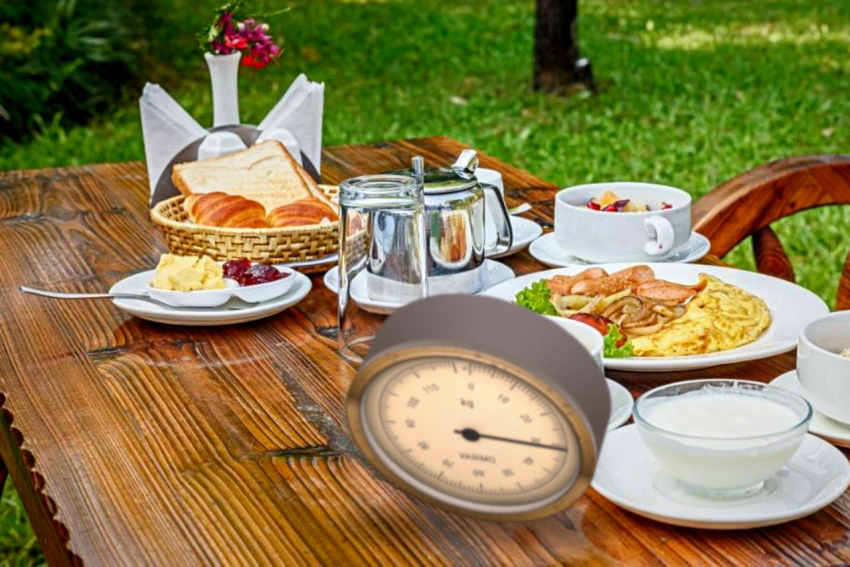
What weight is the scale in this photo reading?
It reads 30 kg
